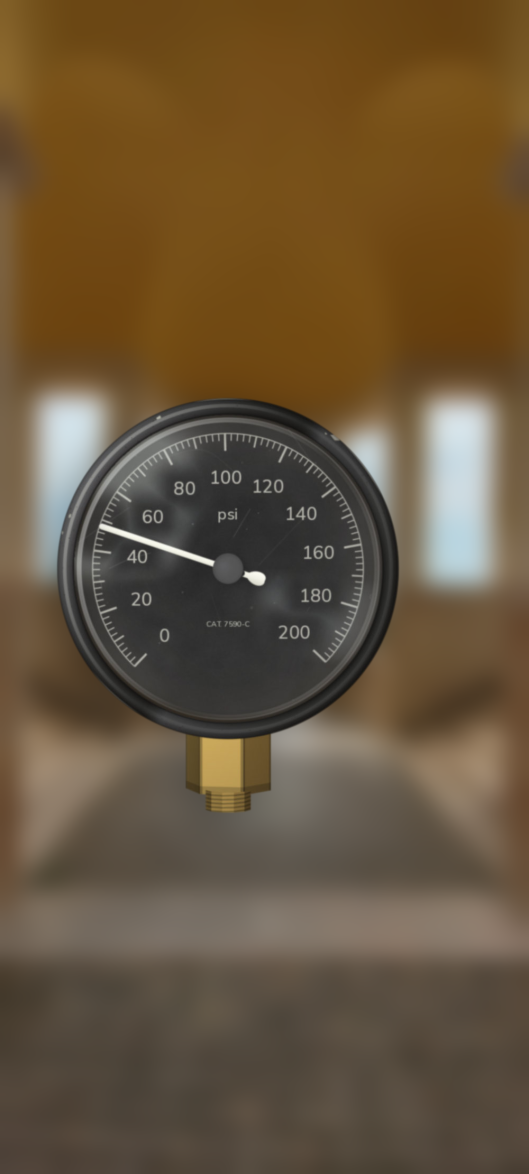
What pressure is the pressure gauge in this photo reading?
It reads 48 psi
